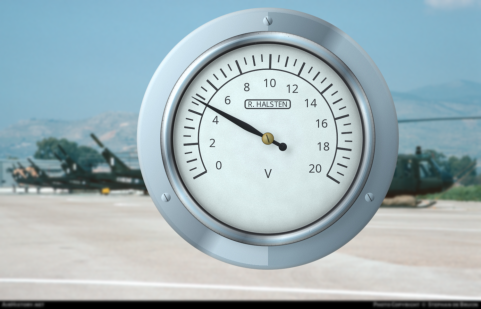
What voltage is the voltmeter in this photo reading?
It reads 4.75 V
